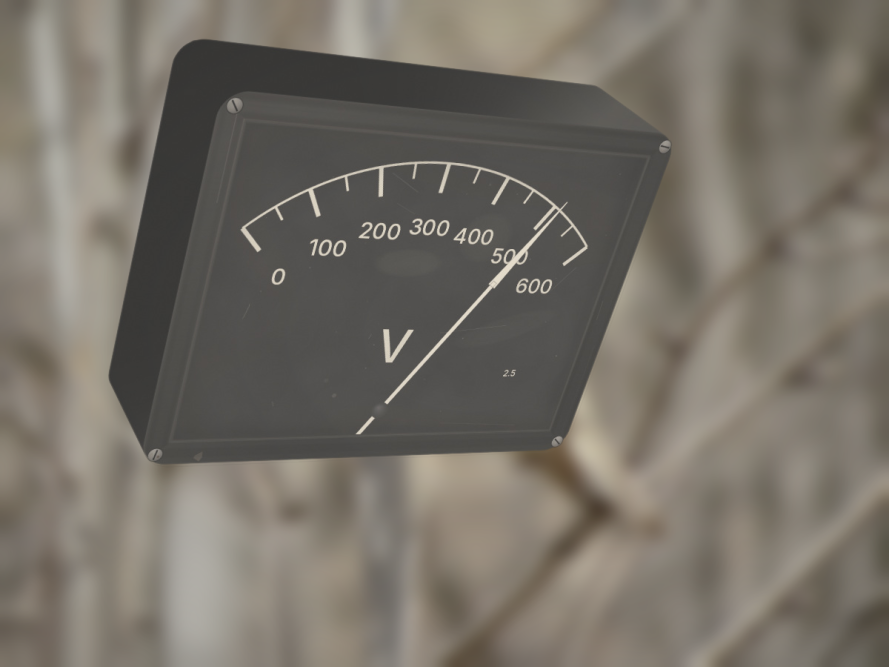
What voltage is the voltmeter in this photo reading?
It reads 500 V
